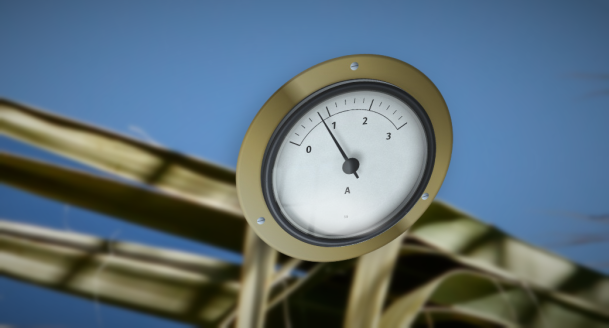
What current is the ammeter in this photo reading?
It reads 0.8 A
